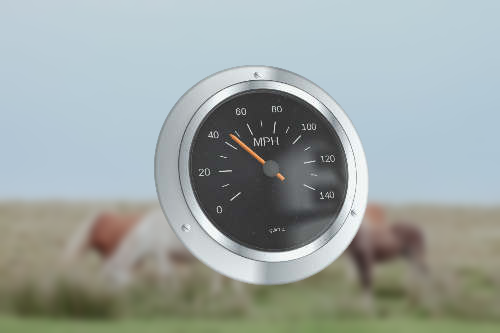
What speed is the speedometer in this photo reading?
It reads 45 mph
